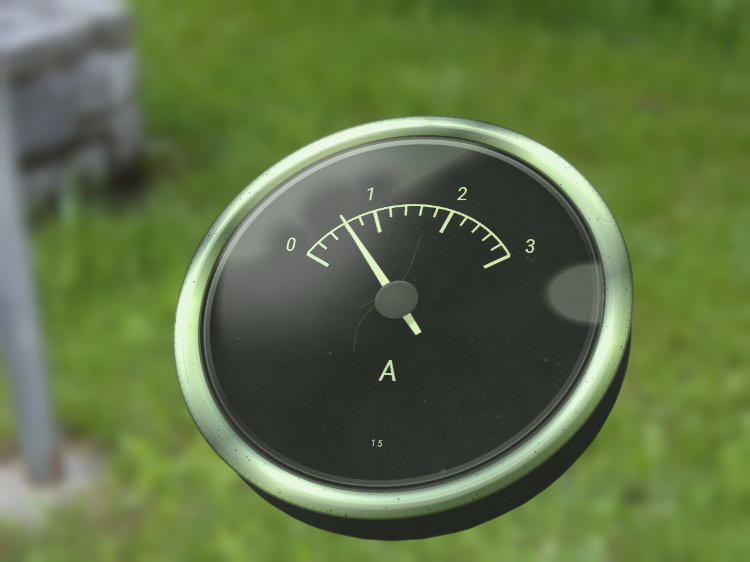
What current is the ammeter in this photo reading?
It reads 0.6 A
